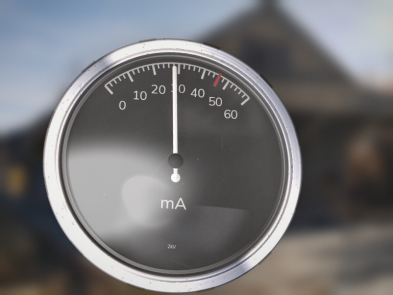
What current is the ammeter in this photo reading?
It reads 28 mA
